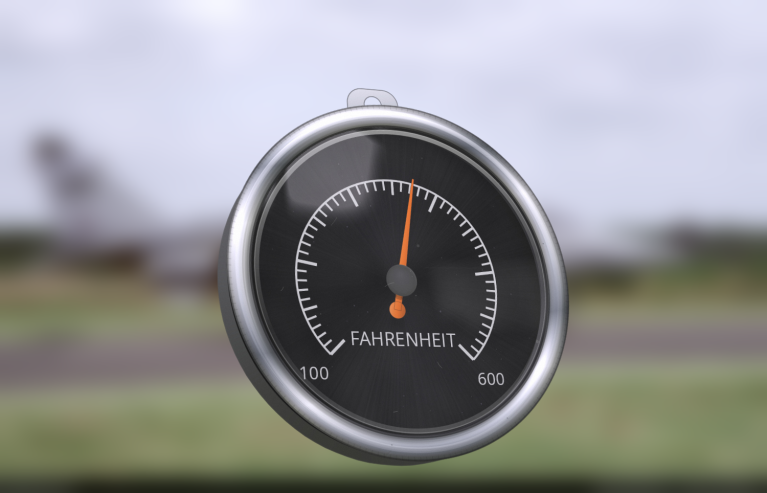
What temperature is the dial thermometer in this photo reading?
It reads 370 °F
